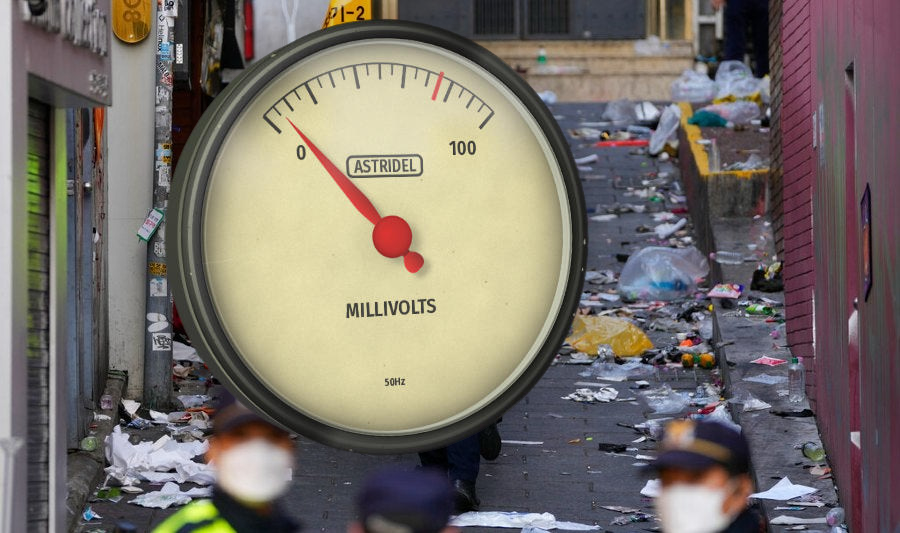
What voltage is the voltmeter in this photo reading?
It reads 5 mV
